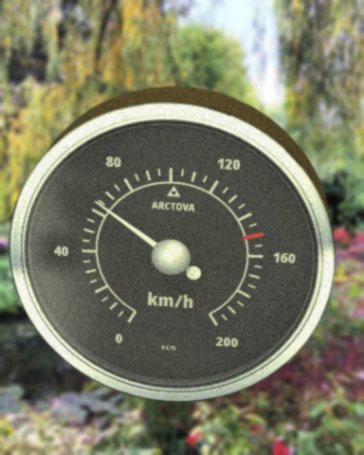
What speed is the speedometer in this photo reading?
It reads 65 km/h
